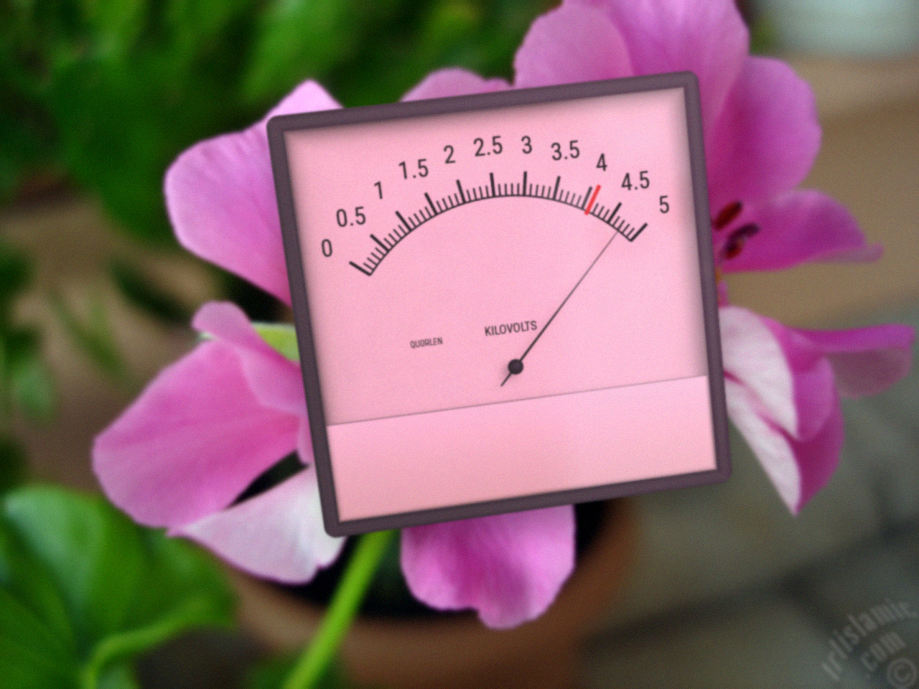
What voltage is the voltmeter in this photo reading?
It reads 4.7 kV
